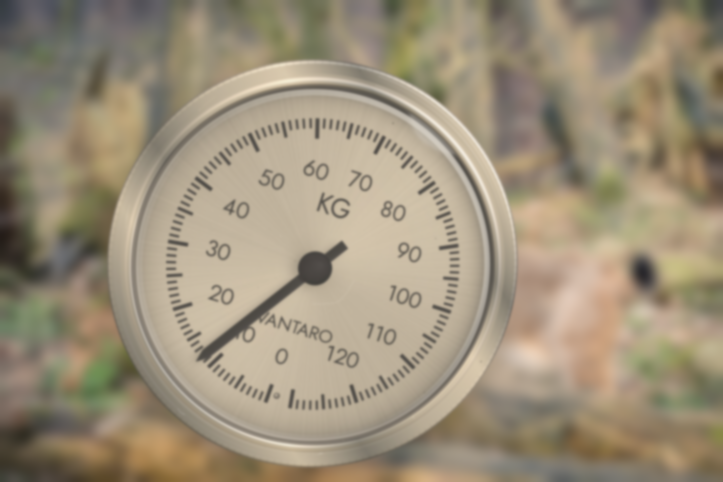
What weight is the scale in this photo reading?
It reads 12 kg
